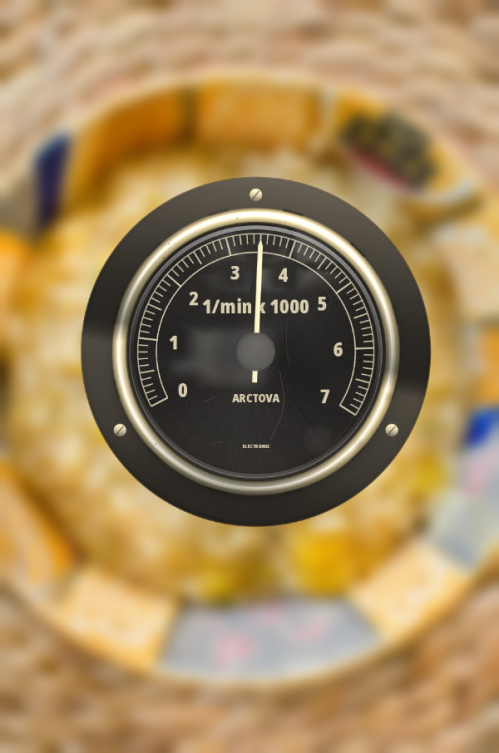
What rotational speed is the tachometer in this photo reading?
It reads 3500 rpm
